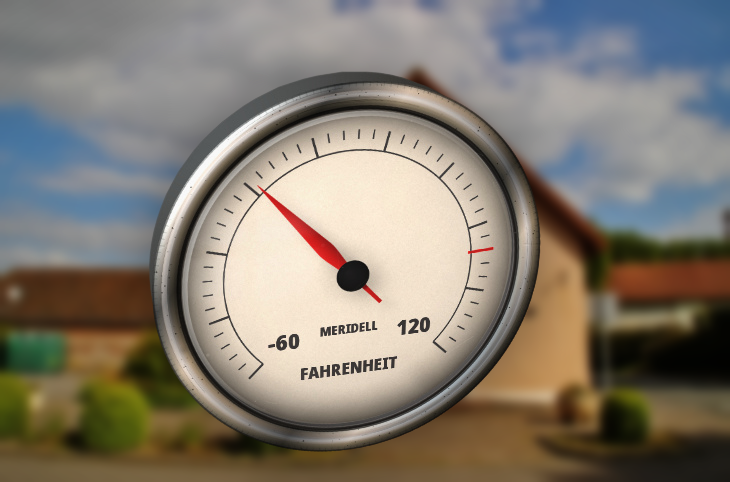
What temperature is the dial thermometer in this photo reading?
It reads 2 °F
